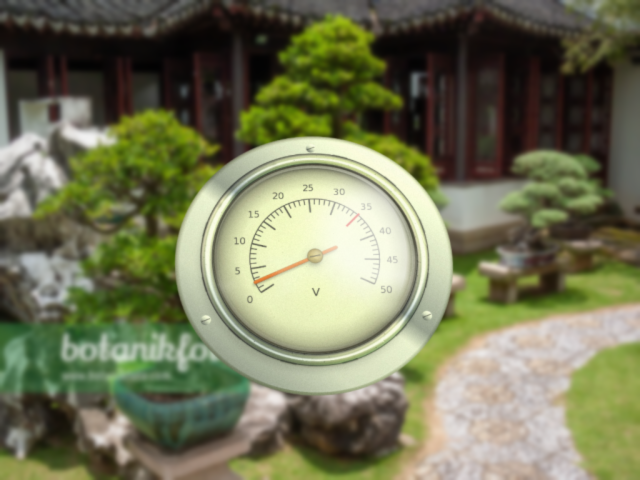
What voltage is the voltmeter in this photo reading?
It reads 2 V
